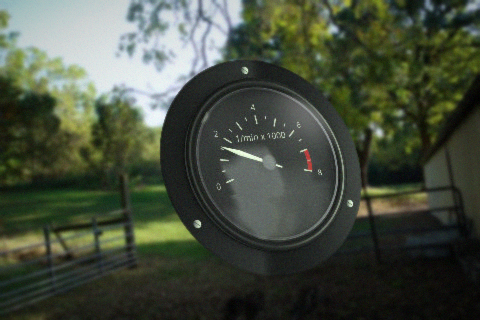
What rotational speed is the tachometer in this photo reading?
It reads 1500 rpm
